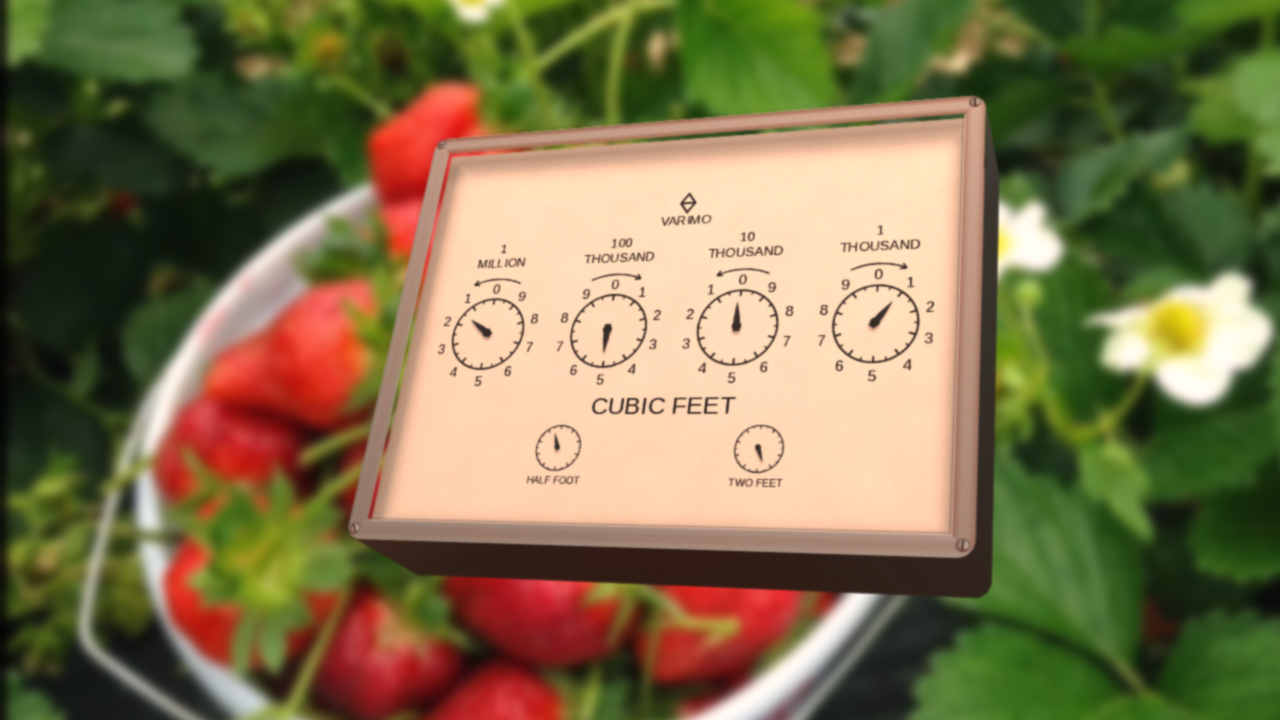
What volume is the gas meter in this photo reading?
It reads 150100 ft³
